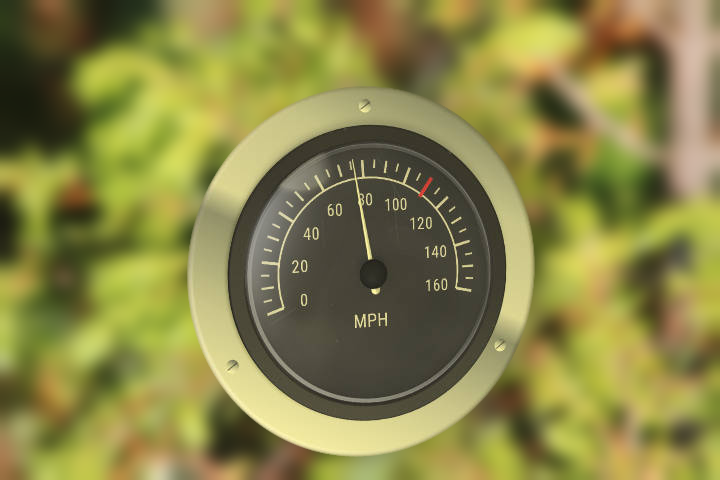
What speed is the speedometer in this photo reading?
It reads 75 mph
